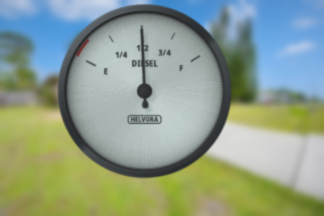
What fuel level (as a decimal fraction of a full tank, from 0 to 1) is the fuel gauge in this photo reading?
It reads 0.5
